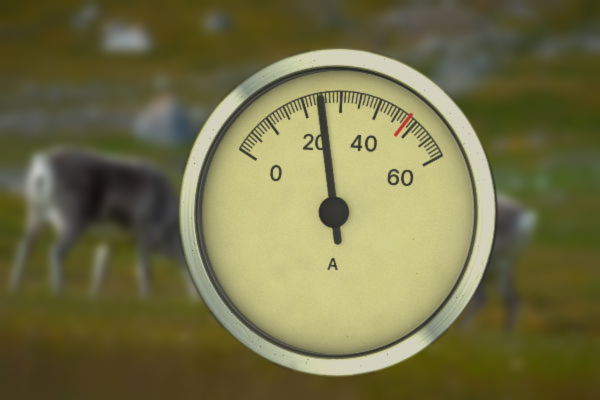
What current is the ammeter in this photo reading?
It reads 25 A
